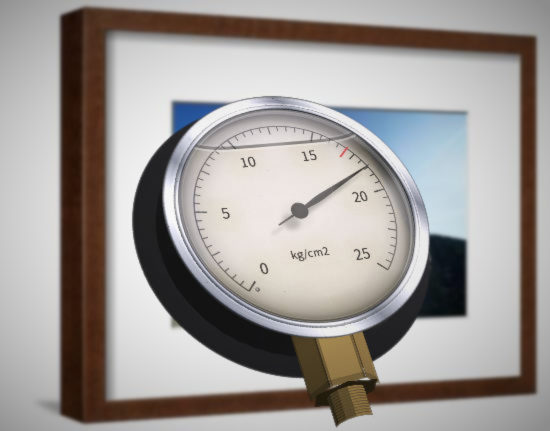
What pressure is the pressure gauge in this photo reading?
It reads 18.5 kg/cm²
